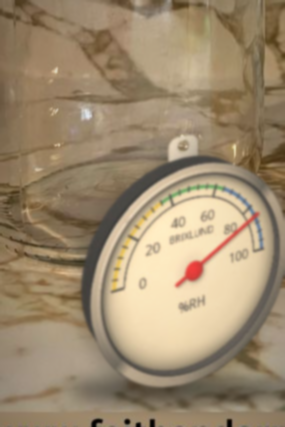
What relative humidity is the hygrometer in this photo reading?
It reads 84 %
